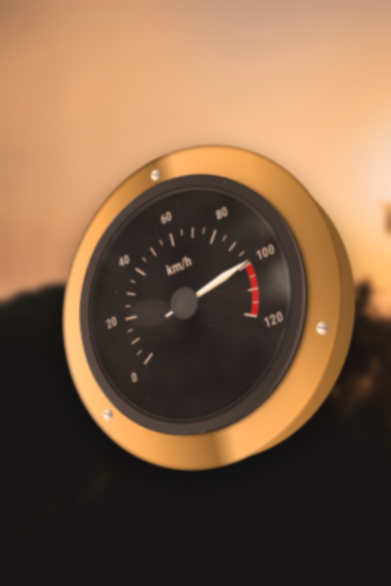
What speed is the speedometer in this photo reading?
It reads 100 km/h
